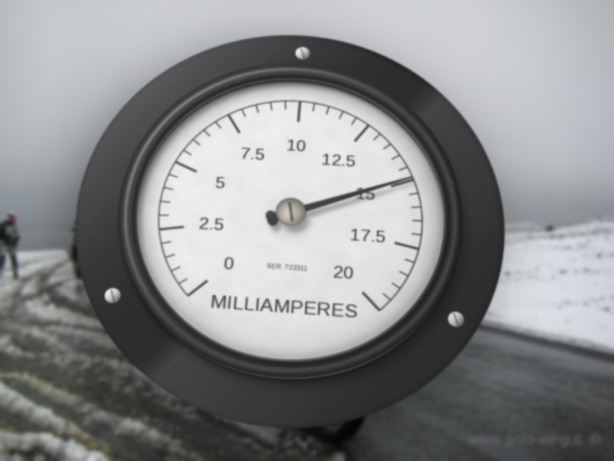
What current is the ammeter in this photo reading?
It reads 15 mA
